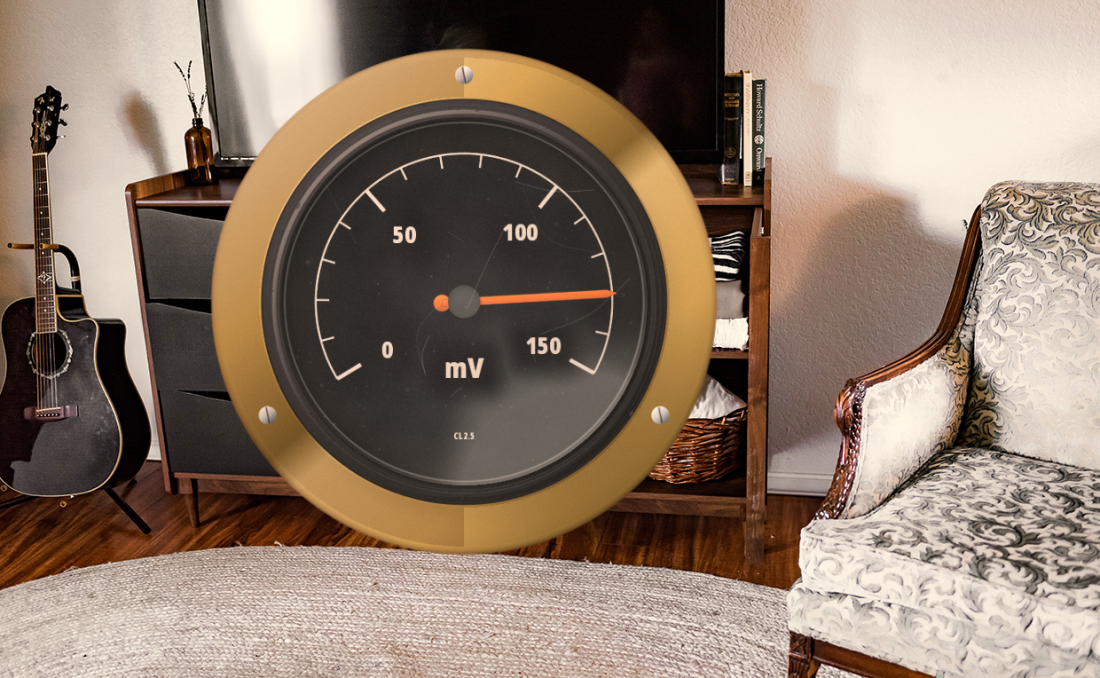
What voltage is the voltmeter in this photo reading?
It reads 130 mV
